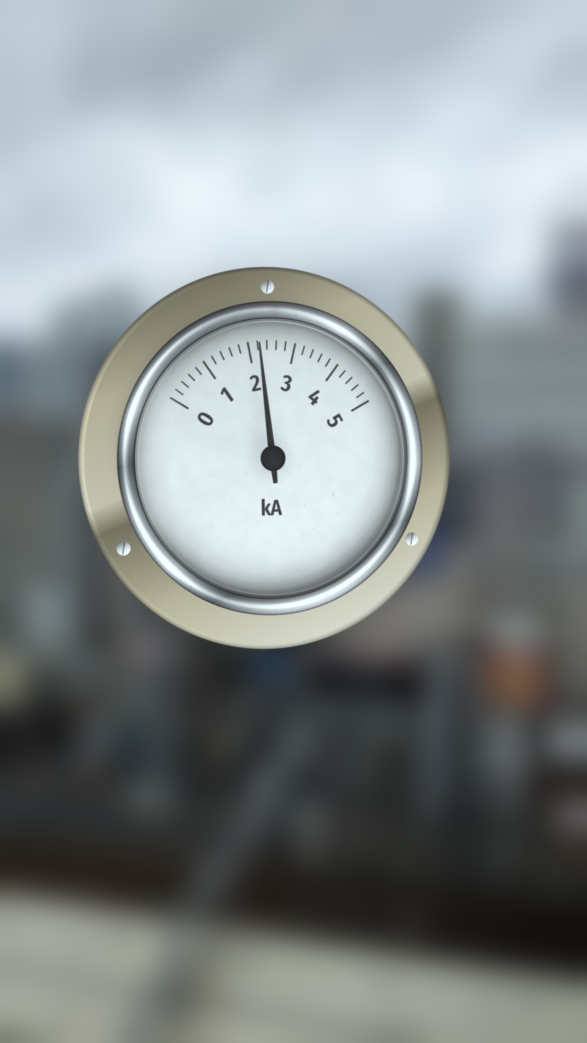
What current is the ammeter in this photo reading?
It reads 2.2 kA
